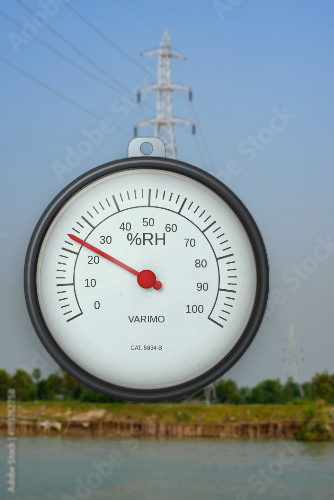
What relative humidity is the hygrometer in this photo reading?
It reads 24 %
